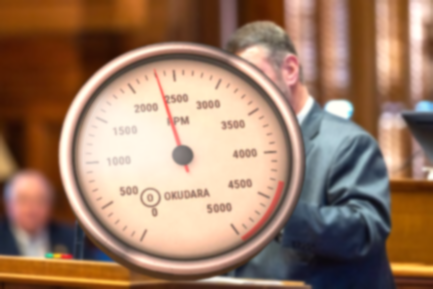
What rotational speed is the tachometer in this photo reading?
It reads 2300 rpm
